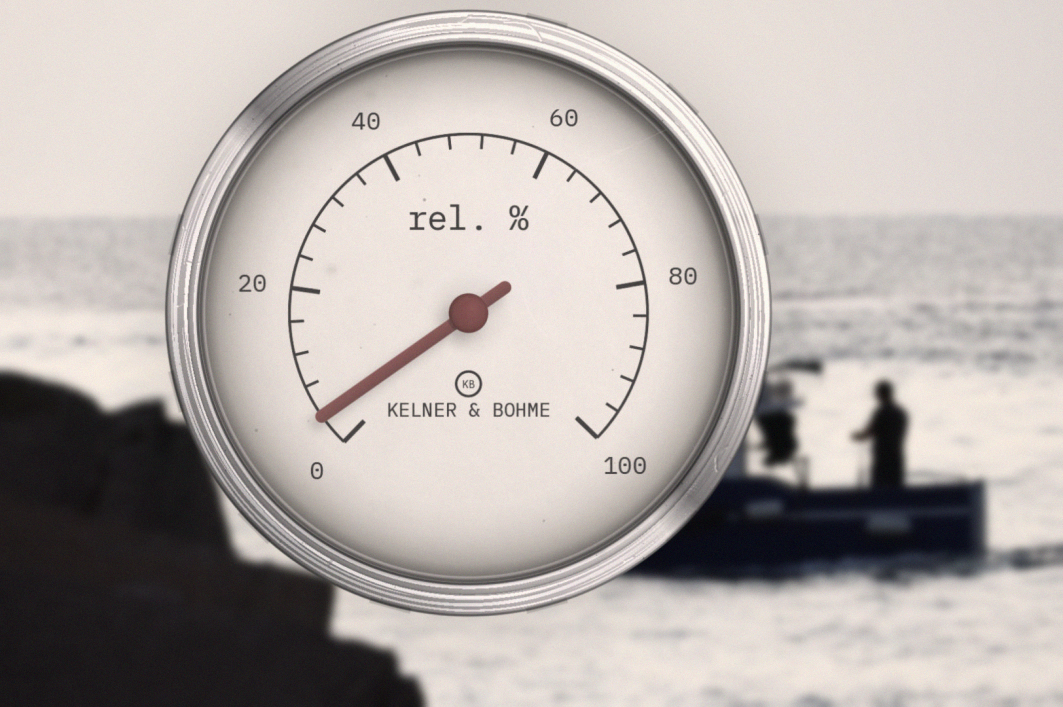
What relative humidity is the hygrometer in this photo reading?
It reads 4 %
